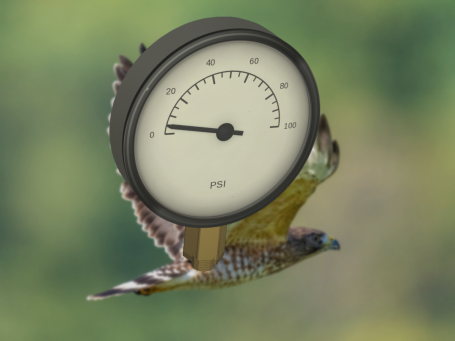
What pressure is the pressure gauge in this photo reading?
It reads 5 psi
